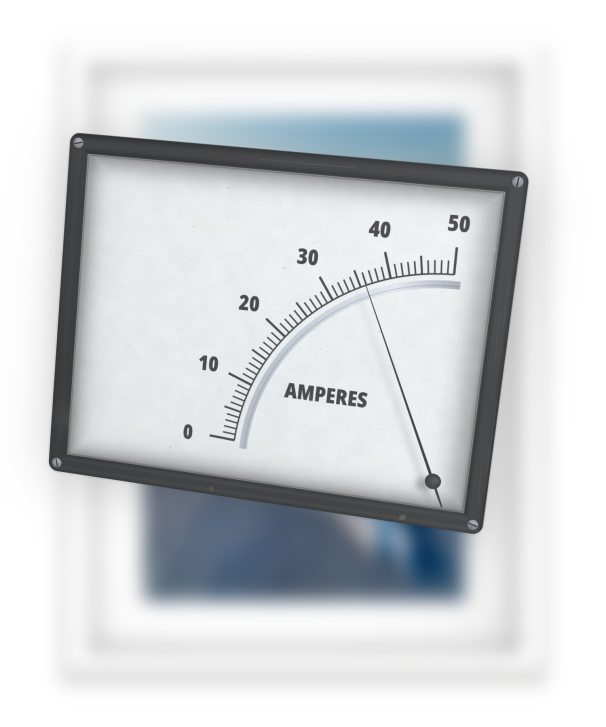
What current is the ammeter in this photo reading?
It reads 36 A
